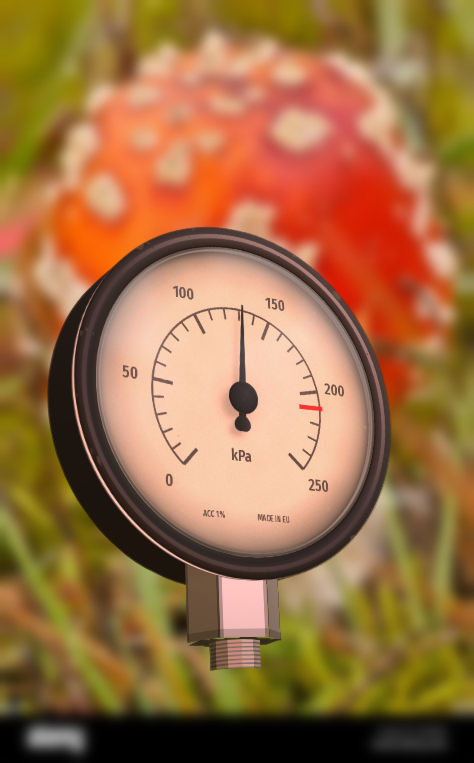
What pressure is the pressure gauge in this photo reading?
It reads 130 kPa
